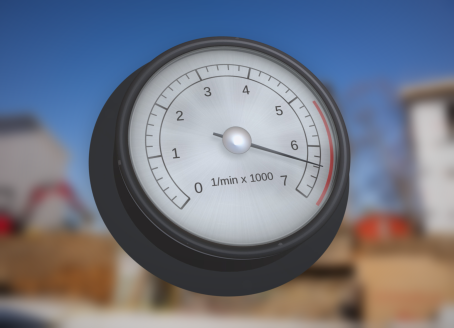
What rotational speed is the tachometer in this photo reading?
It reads 6400 rpm
